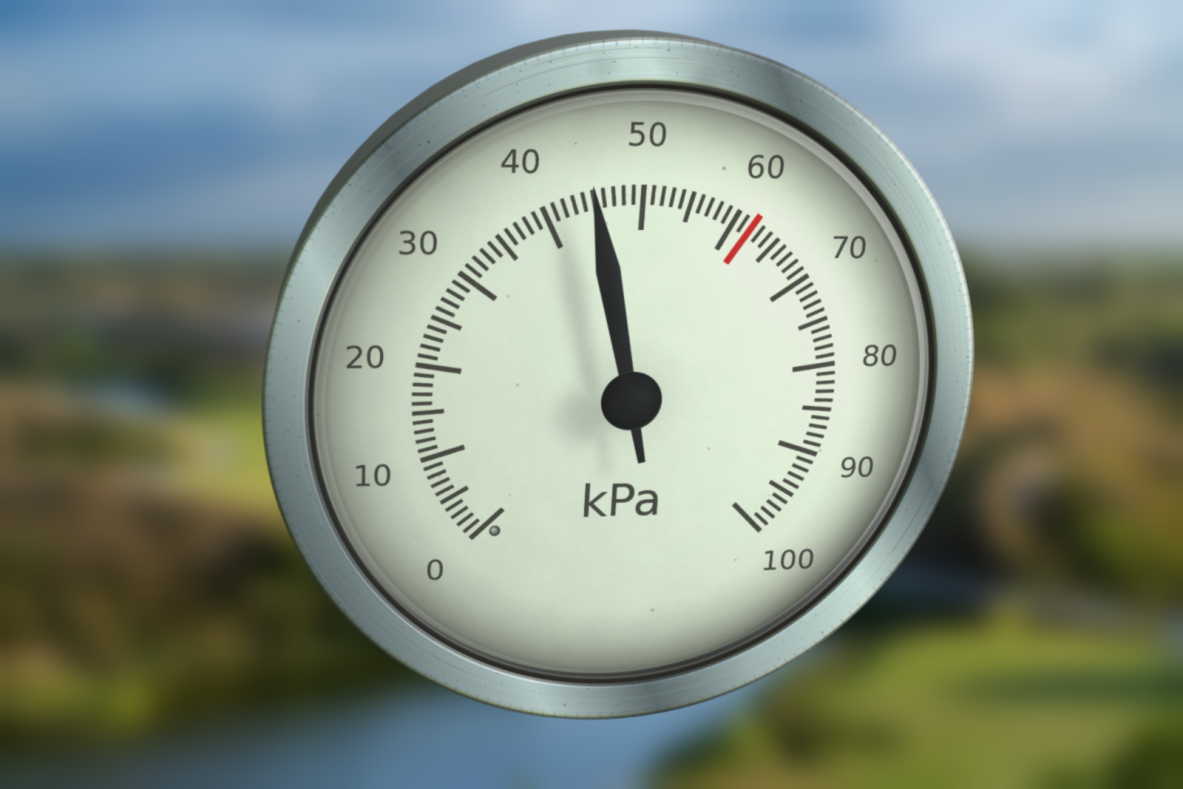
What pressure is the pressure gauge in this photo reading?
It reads 45 kPa
